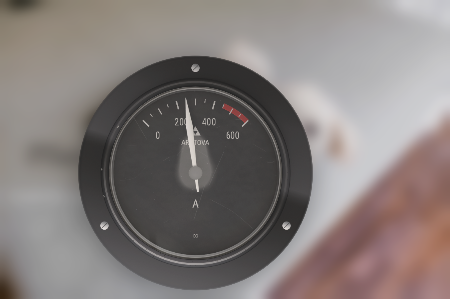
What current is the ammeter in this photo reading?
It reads 250 A
